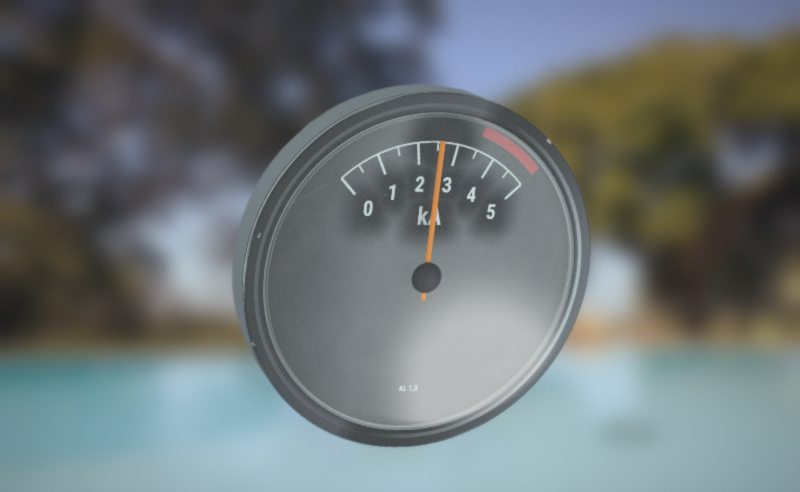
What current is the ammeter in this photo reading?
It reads 2.5 kA
